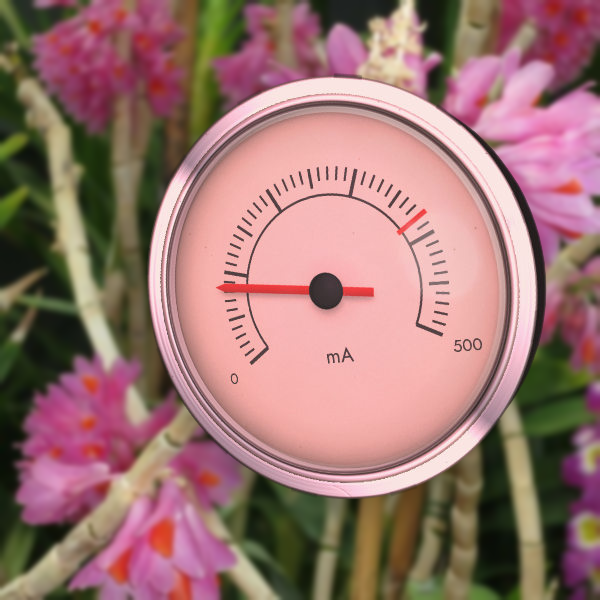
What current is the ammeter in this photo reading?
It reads 85 mA
